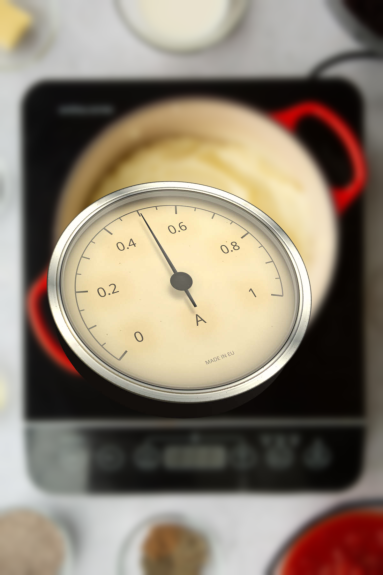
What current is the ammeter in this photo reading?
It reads 0.5 A
